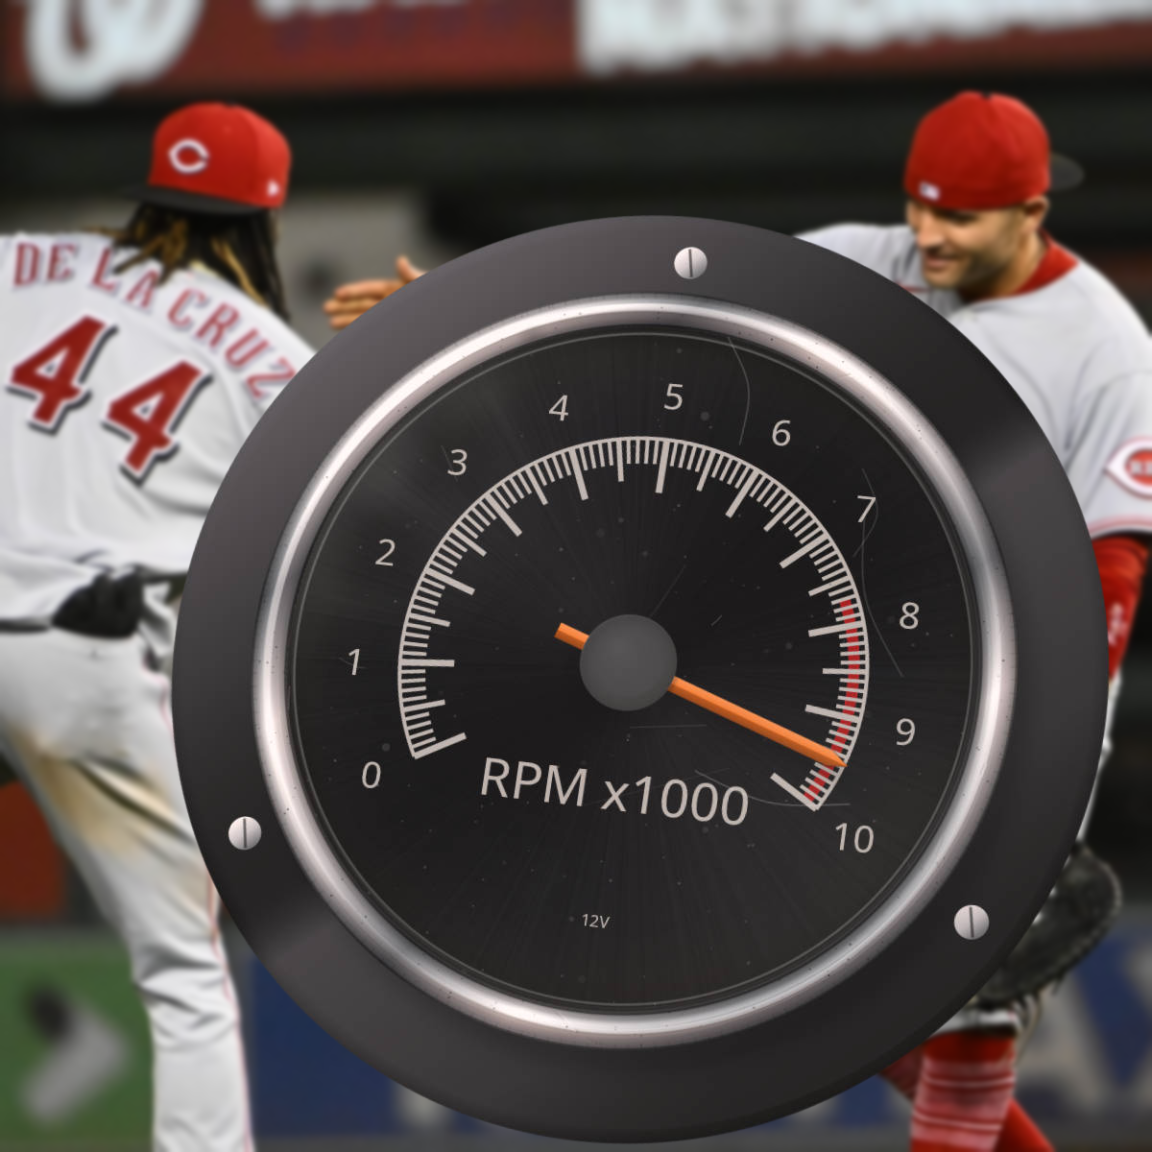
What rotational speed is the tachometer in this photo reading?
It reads 9500 rpm
